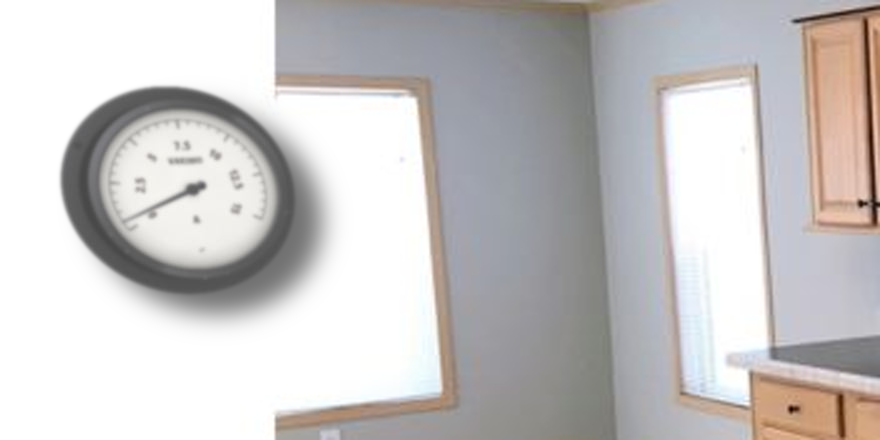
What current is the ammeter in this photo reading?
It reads 0.5 A
